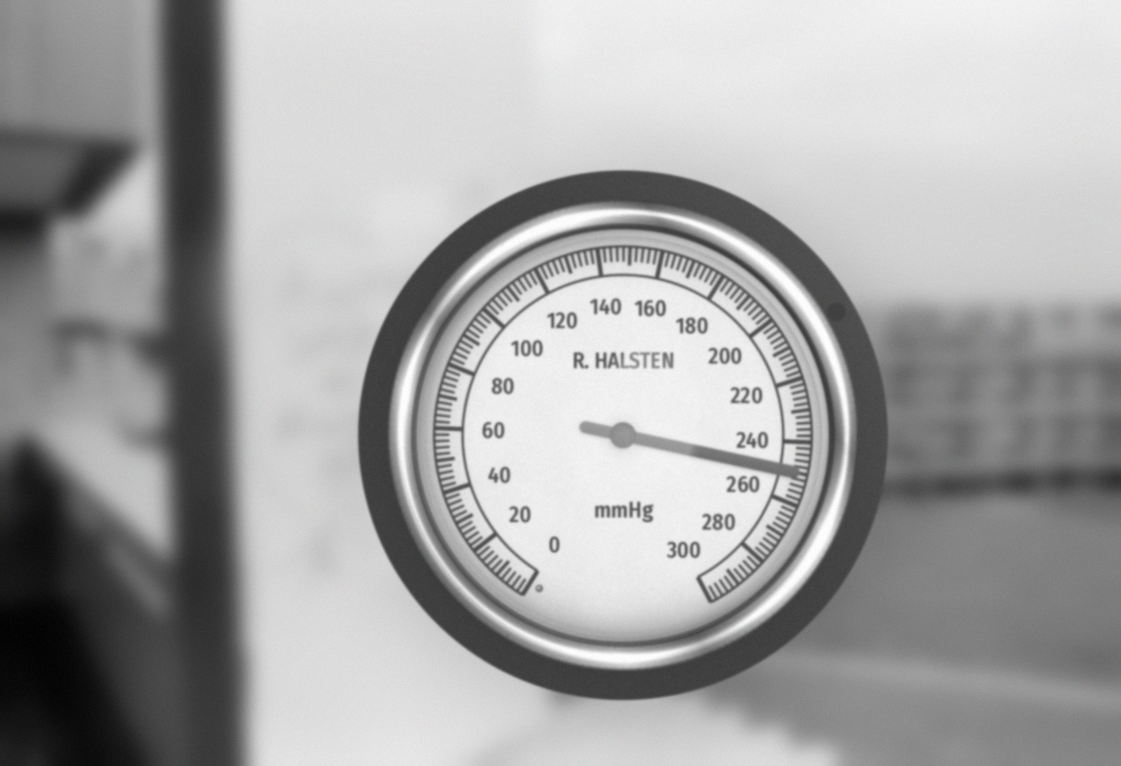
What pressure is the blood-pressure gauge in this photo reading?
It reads 250 mmHg
